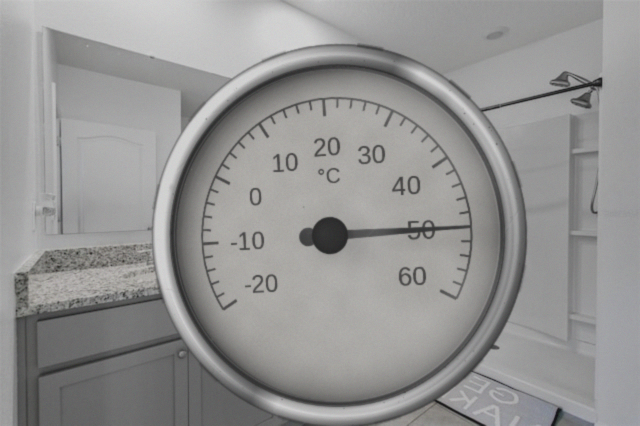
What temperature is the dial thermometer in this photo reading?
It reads 50 °C
